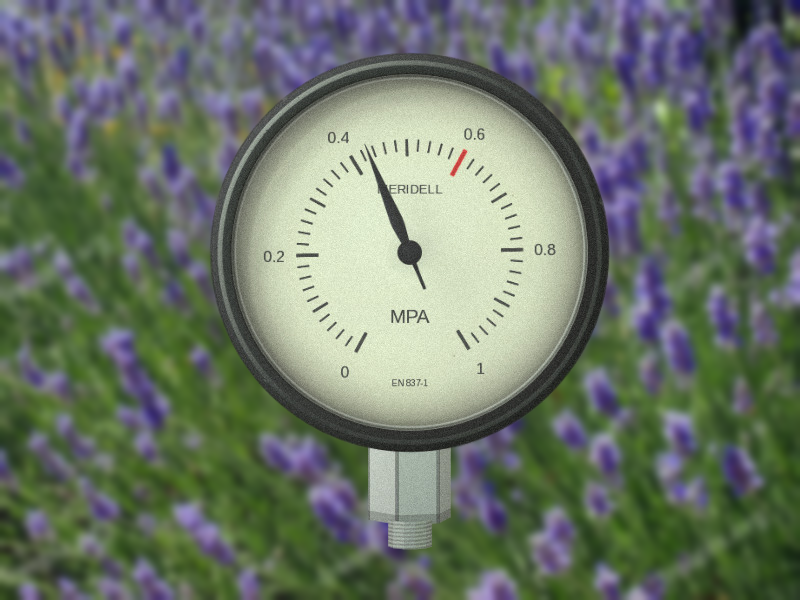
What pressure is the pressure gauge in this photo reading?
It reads 0.43 MPa
